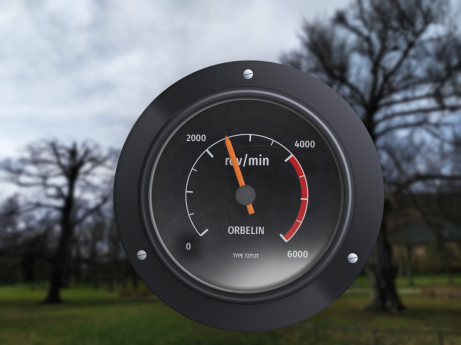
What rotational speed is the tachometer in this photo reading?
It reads 2500 rpm
